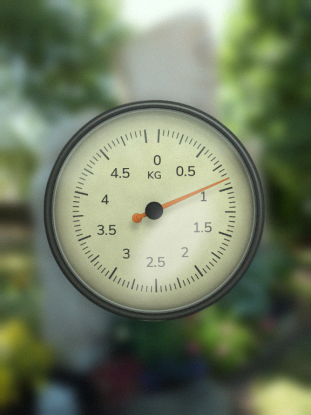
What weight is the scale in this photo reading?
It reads 0.9 kg
